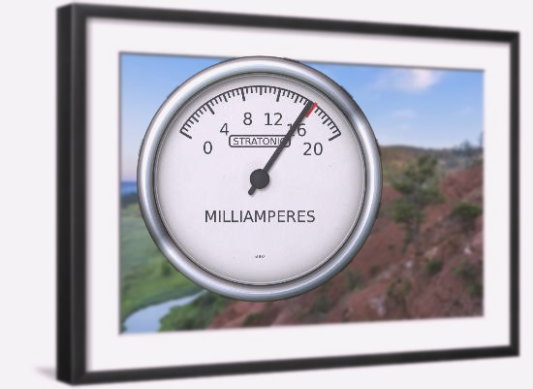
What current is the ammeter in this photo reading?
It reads 15.5 mA
